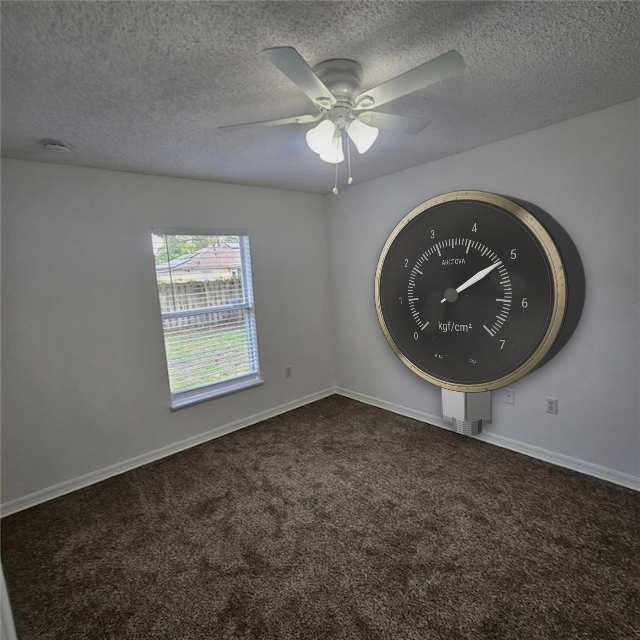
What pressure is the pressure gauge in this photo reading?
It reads 5 kg/cm²
